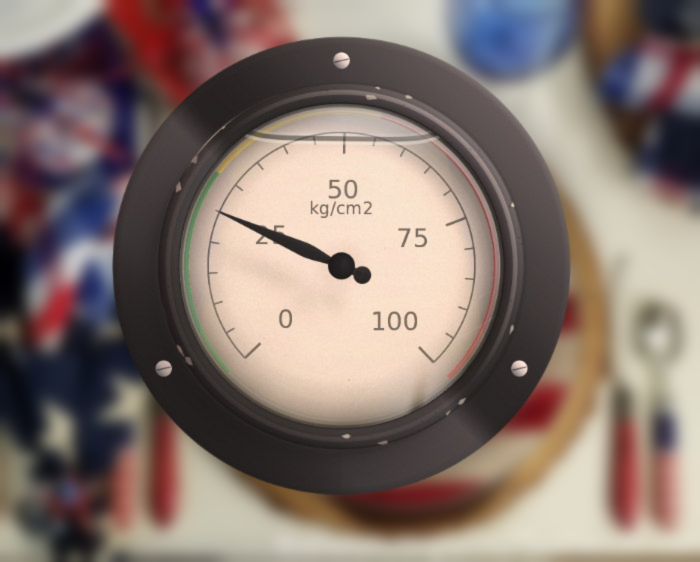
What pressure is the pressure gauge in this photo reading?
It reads 25 kg/cm²
